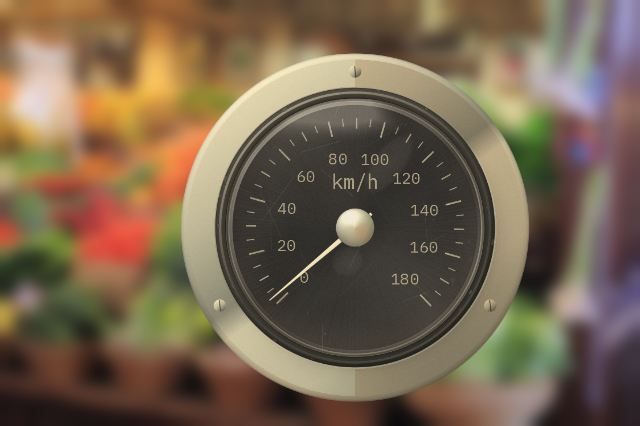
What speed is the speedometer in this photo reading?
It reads 2.5 km/h
